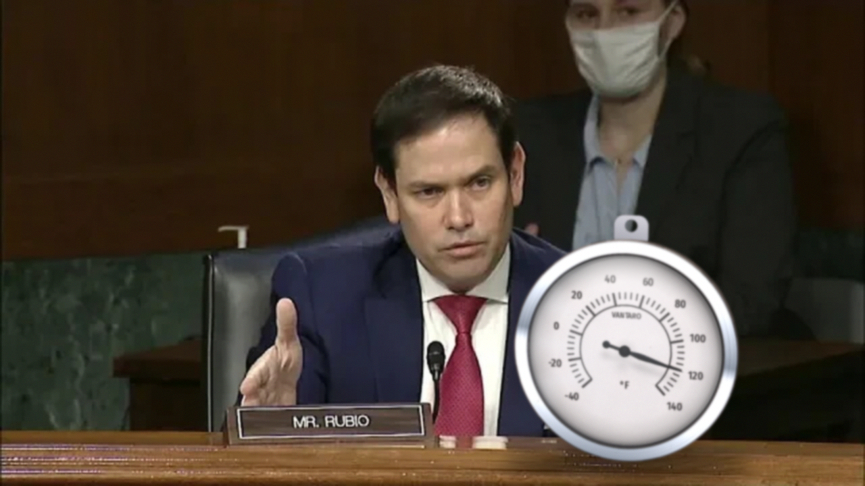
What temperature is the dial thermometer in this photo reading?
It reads 120 °F
